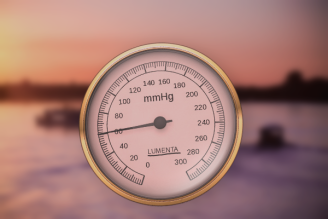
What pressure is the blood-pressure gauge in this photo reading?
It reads 60 mmHg
